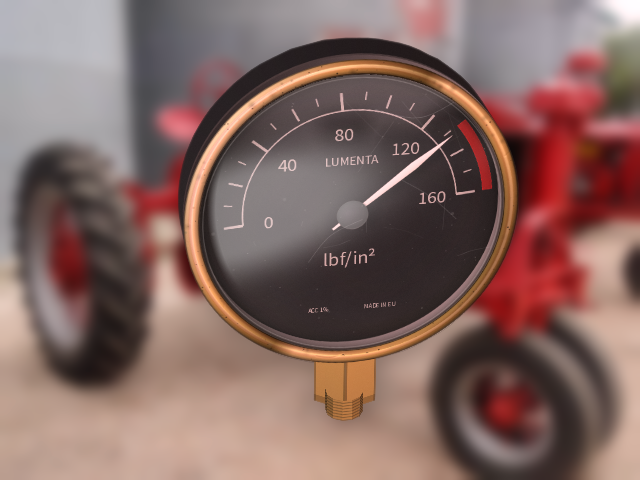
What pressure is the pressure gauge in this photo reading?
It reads 130 psi
